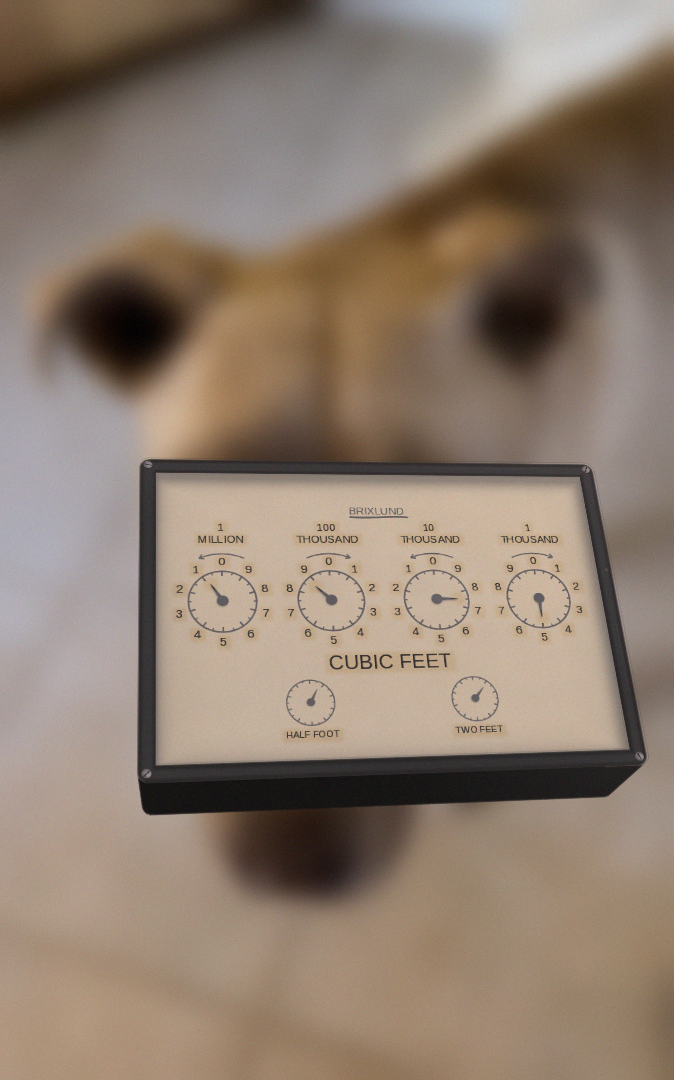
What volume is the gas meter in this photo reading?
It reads 87500 ft³
